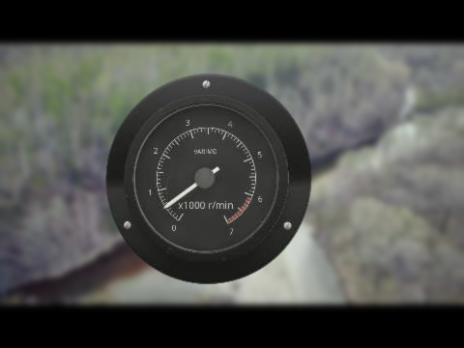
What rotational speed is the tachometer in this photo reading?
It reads 500 rpm
